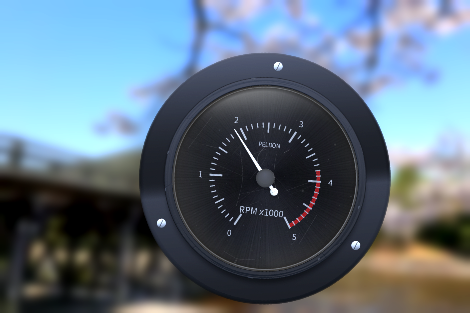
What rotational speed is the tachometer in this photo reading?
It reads 1900 rpm
